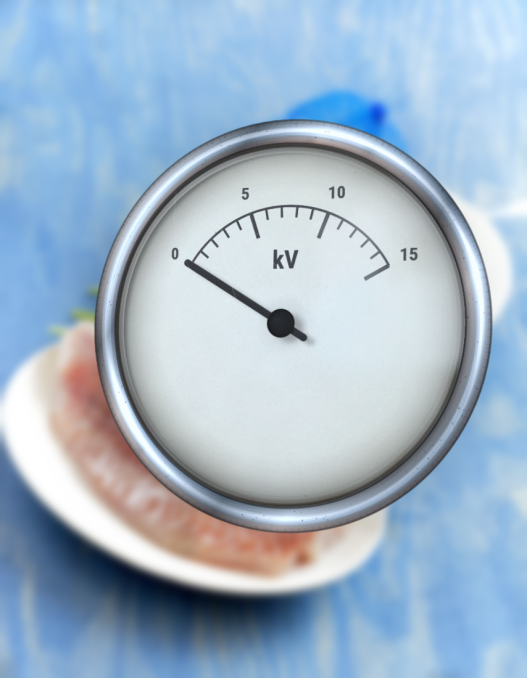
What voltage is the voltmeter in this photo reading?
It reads 0 kV
